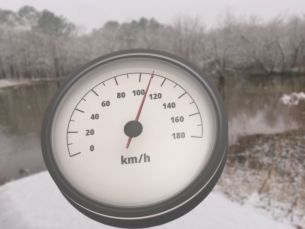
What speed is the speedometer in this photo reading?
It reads 110 km/h
